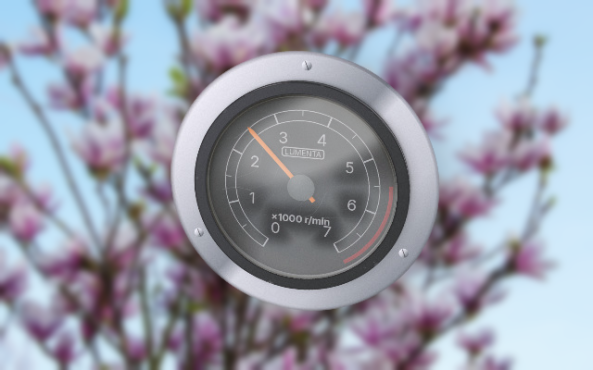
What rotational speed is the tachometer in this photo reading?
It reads 2500 rpm
